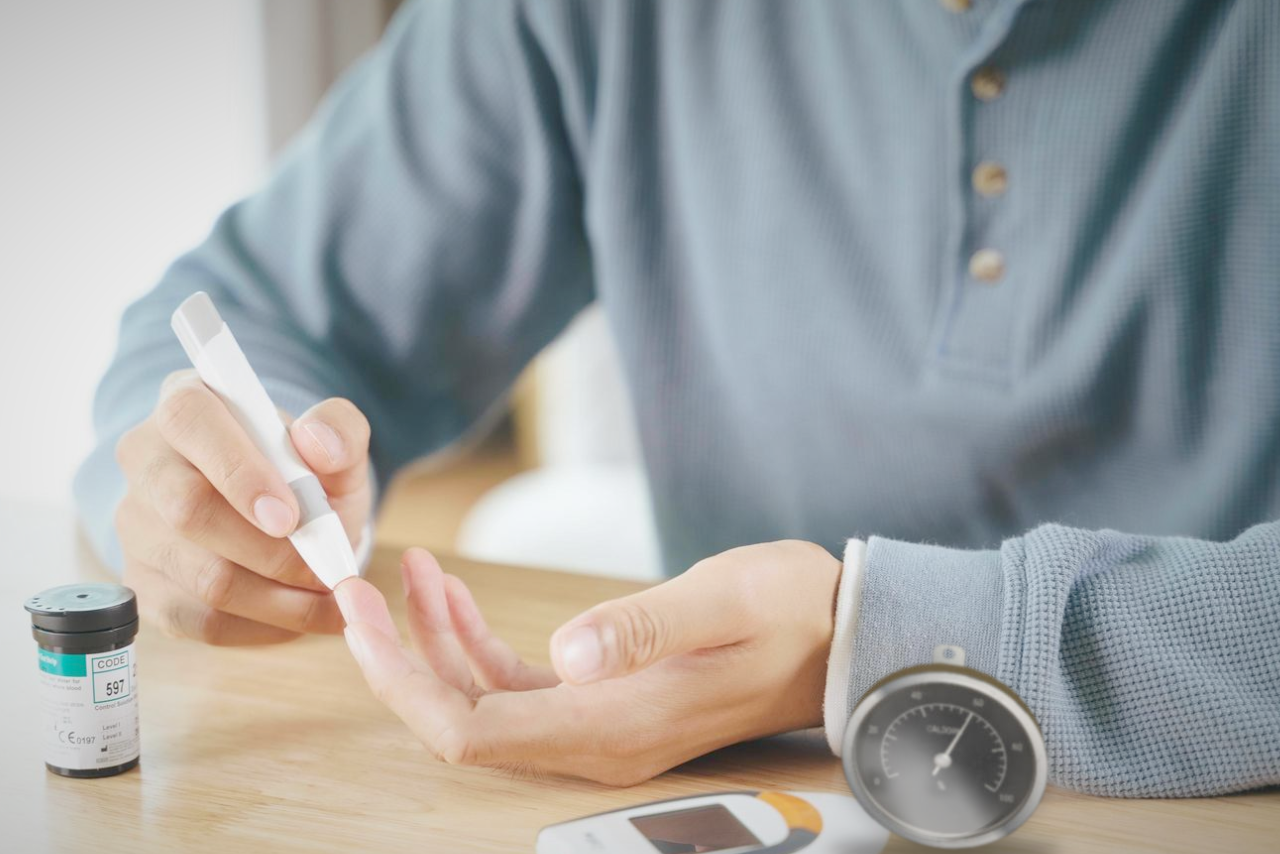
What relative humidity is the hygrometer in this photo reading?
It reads 60 %
